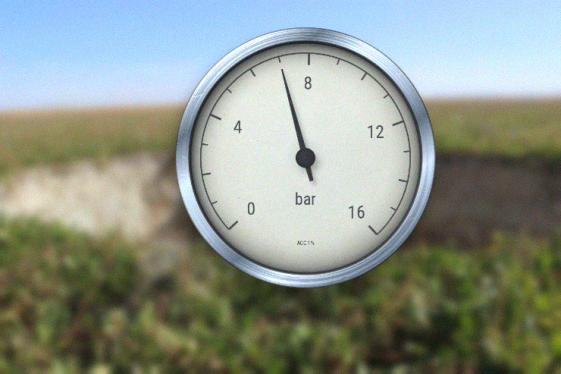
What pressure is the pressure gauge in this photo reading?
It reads 7 bar
